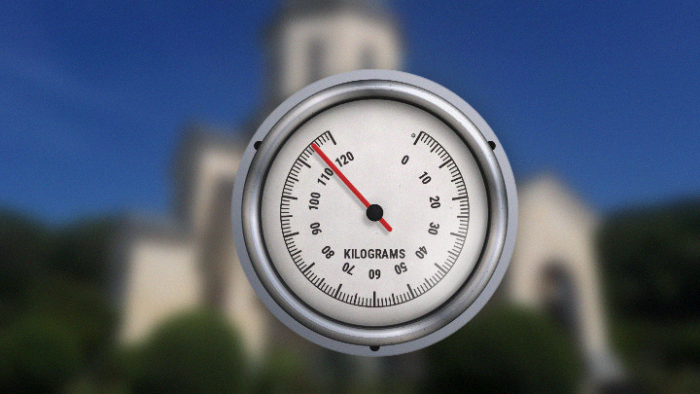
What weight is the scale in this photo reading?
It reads 115 kg
